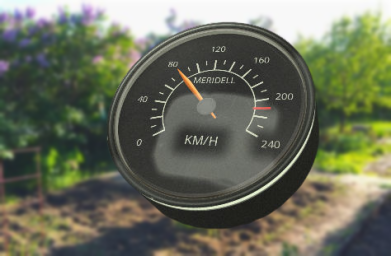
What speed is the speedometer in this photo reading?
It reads 80 km/h
